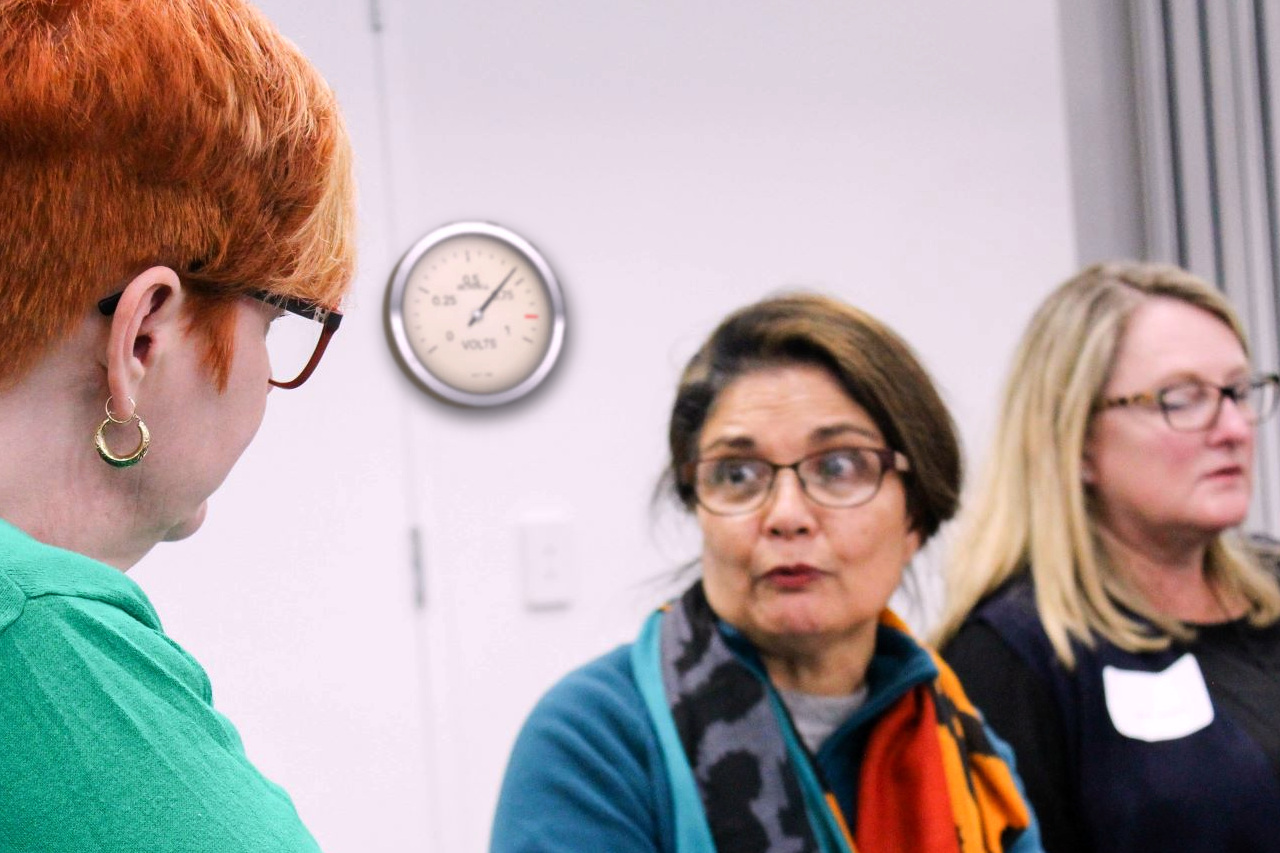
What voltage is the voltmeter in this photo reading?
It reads 0.7 V
